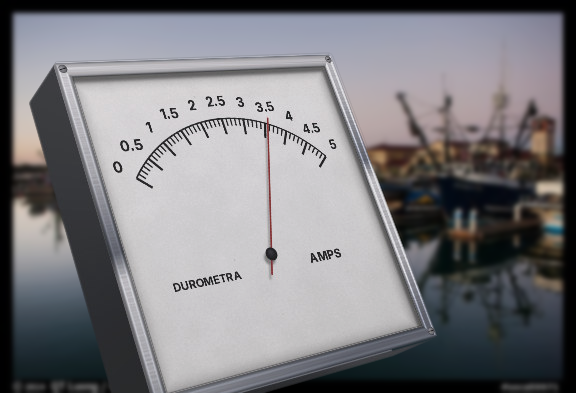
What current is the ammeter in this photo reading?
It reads 3.5 A
